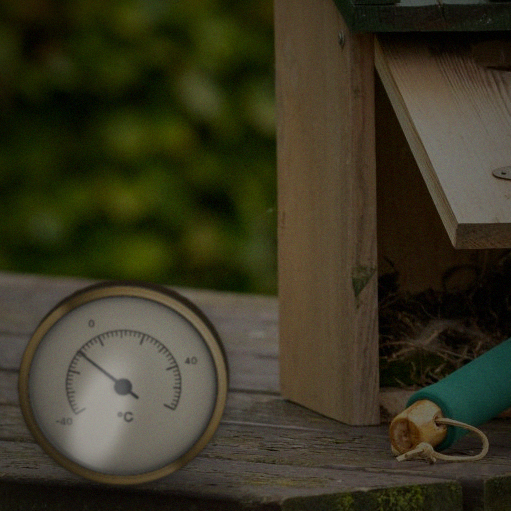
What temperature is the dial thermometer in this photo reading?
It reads -10 °C
